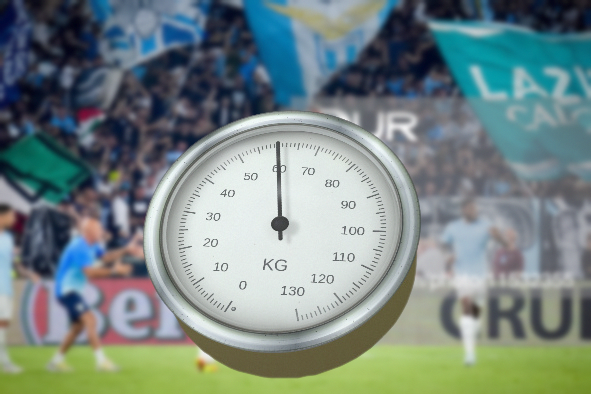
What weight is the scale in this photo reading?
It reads 60 kg
